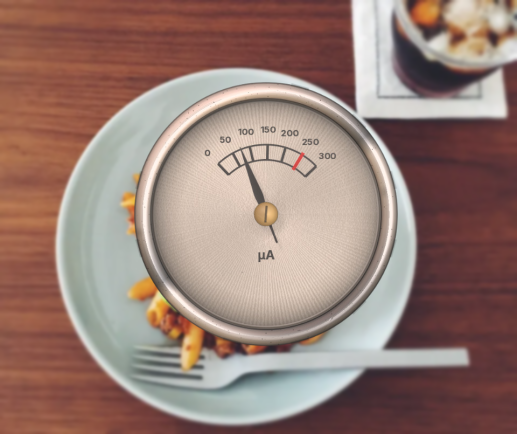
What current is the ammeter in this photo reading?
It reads 75 µA
